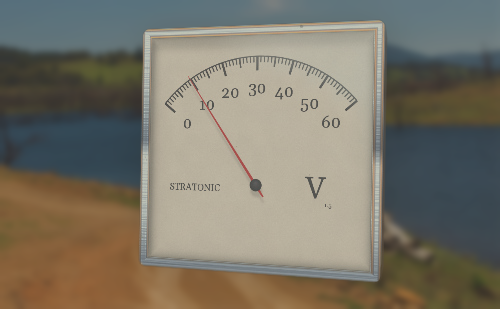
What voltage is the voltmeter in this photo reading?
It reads 10 V
